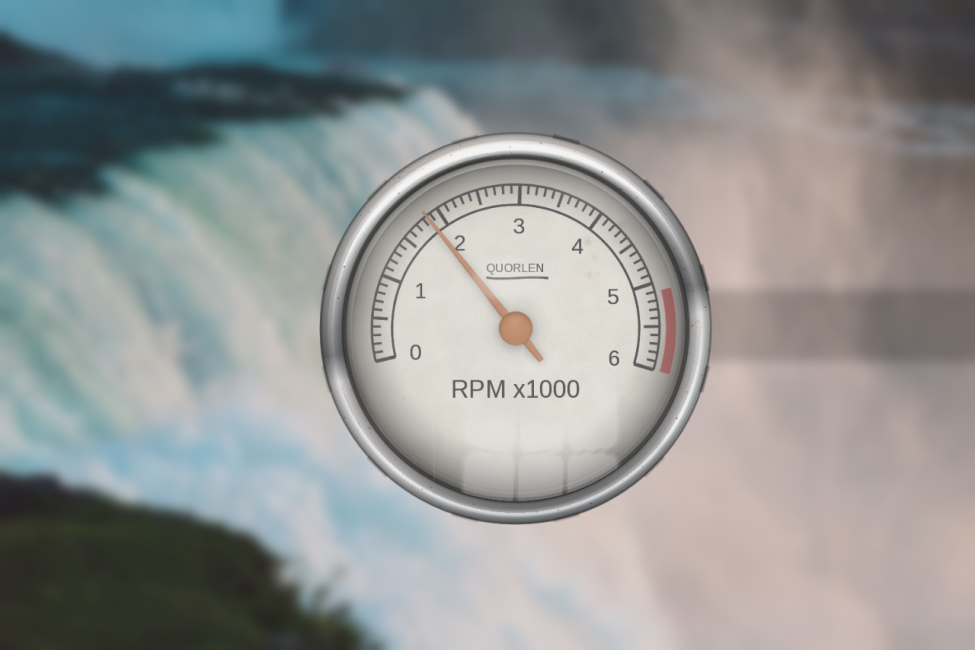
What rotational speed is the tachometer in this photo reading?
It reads 1850 rpm
